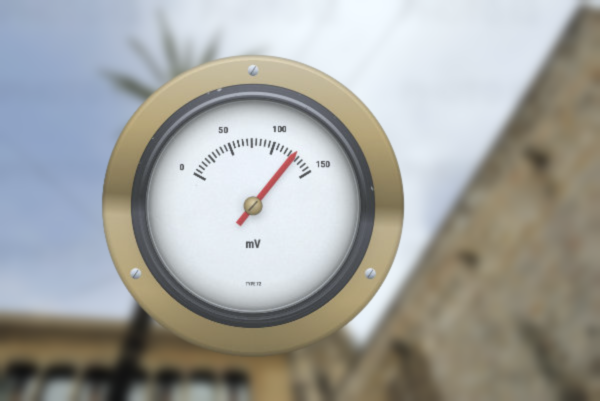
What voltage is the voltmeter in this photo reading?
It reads 125 mV
